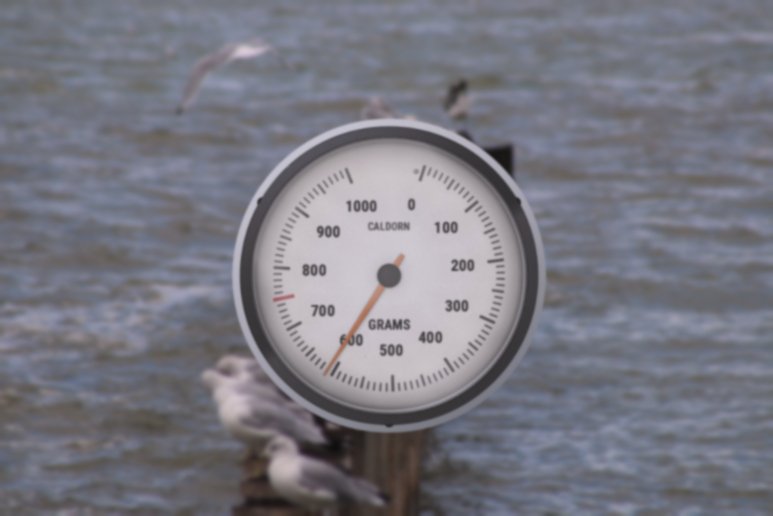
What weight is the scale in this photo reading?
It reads 610 g
